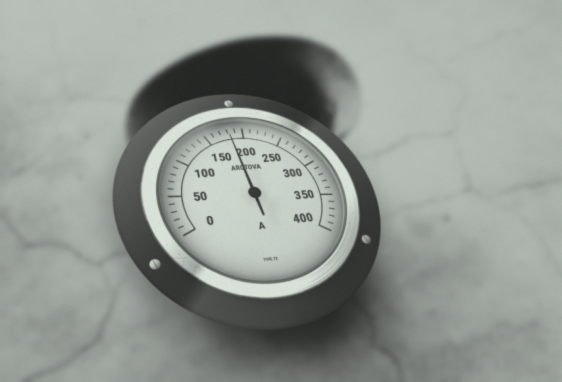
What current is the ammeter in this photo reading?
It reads 180 A
